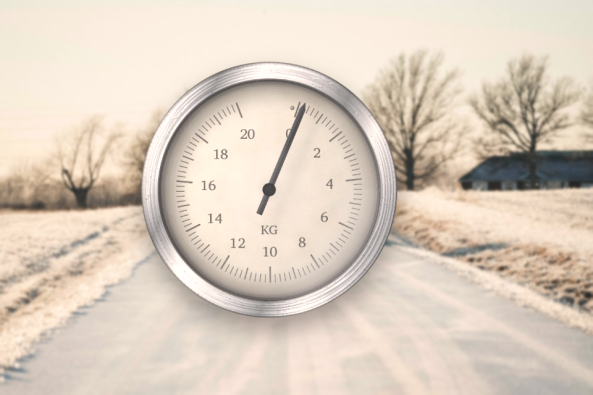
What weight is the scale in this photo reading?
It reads 0.2 kg
